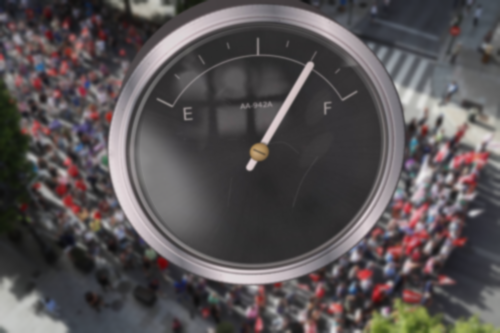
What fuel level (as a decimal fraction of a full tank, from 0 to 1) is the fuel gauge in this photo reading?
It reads 0.75
